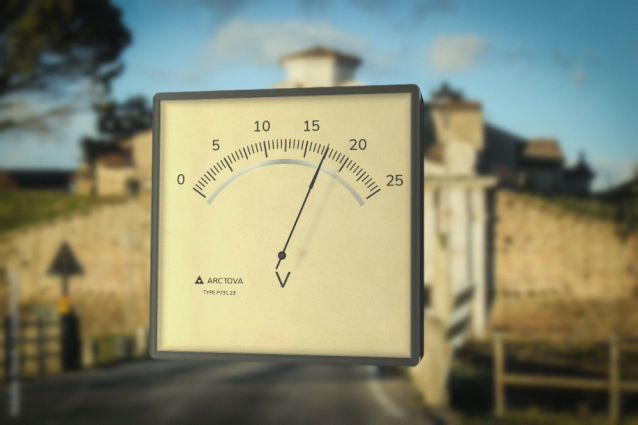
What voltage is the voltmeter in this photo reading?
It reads 17.5 V
